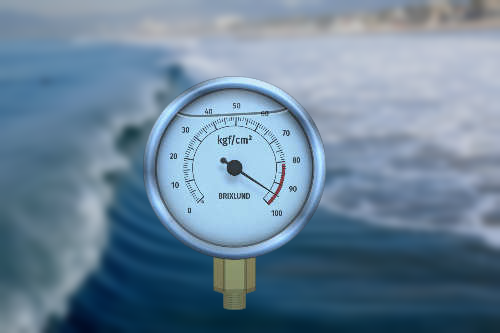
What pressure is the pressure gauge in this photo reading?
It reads 95 kg/cm²
